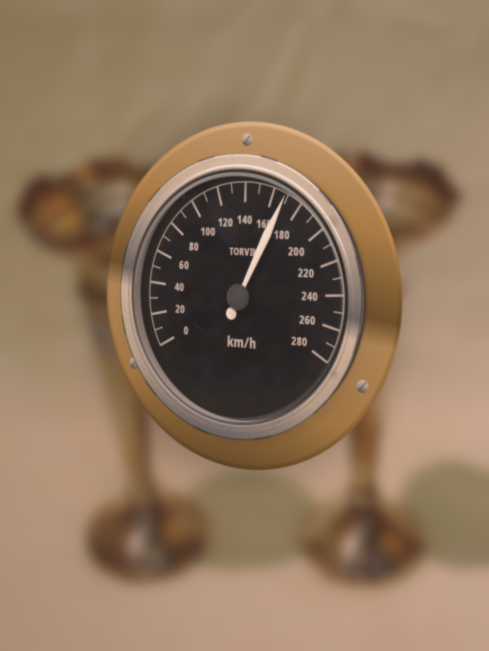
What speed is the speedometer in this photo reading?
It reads 170 km/h
